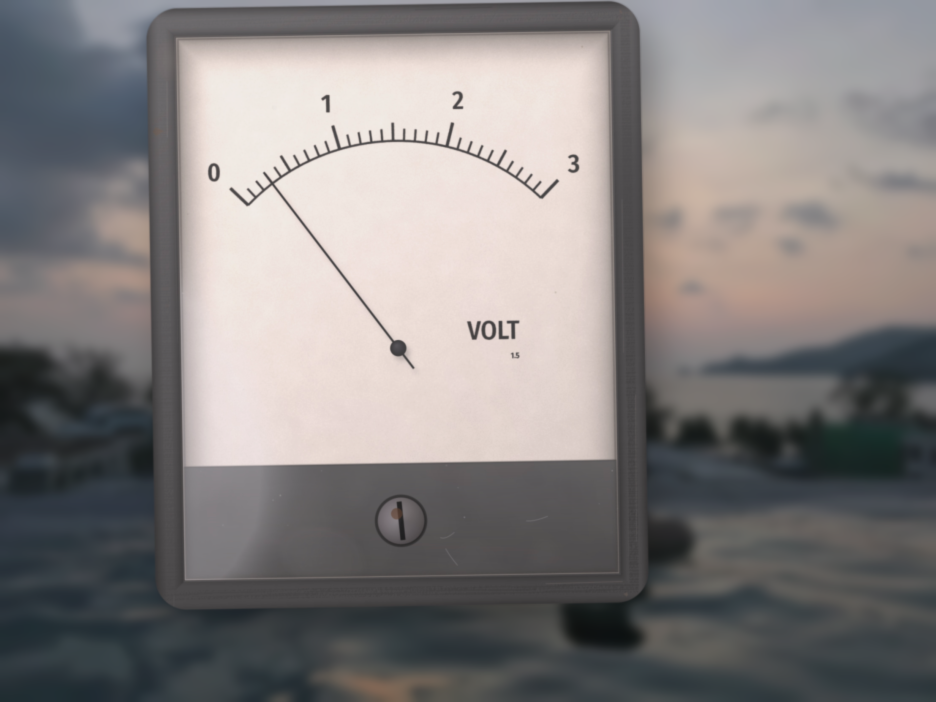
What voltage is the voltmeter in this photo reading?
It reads 0.3 V
